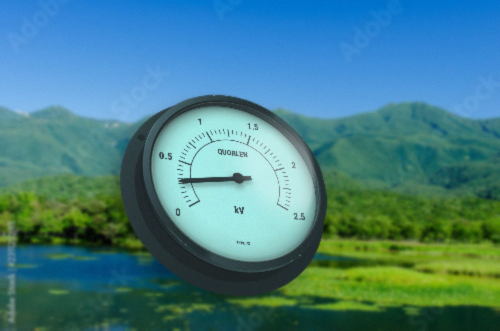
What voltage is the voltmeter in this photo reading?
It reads 0.25 kV
